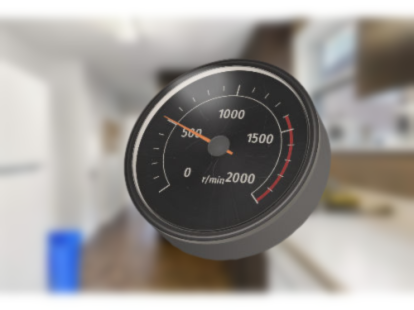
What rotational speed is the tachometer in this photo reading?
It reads 500 rpm
